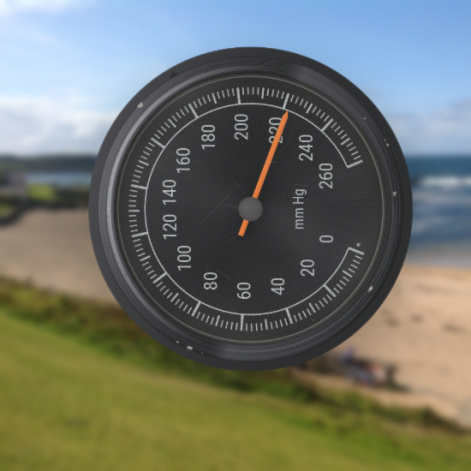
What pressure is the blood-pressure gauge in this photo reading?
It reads 222 mmHg
